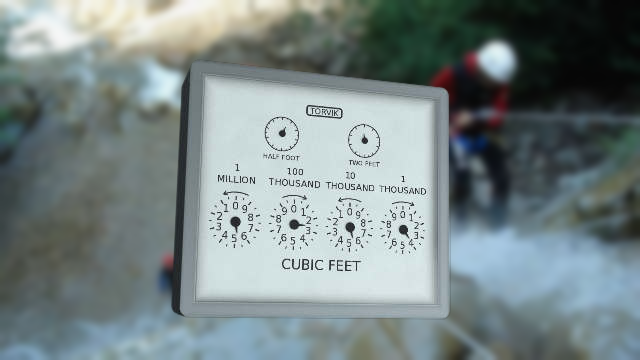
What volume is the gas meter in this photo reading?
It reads 525400 ft³
